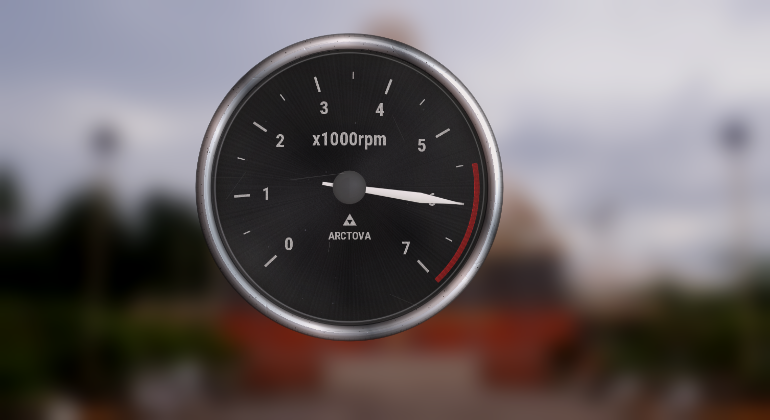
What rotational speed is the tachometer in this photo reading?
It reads 6000 rpm
